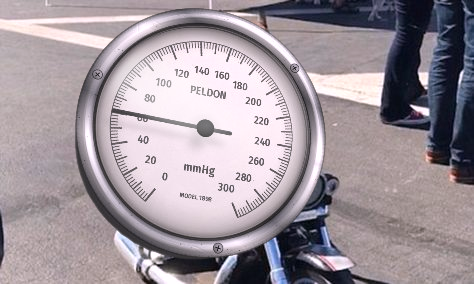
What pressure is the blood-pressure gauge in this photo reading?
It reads 60 mmHg
